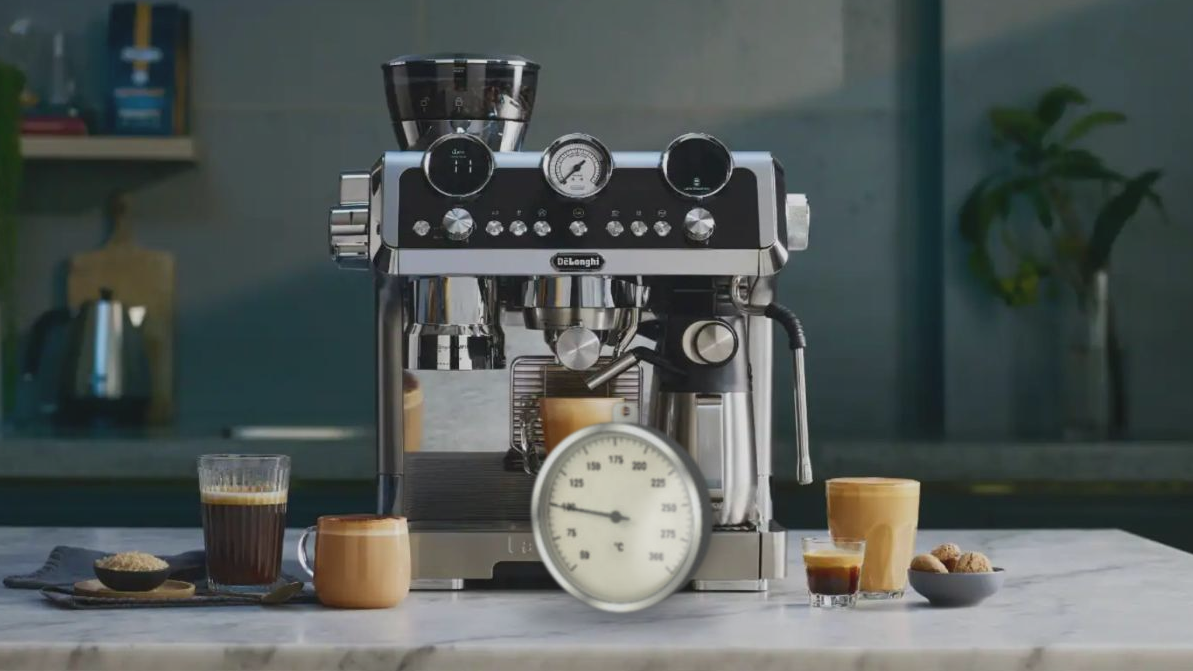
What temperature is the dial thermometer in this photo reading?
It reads 100 °C
